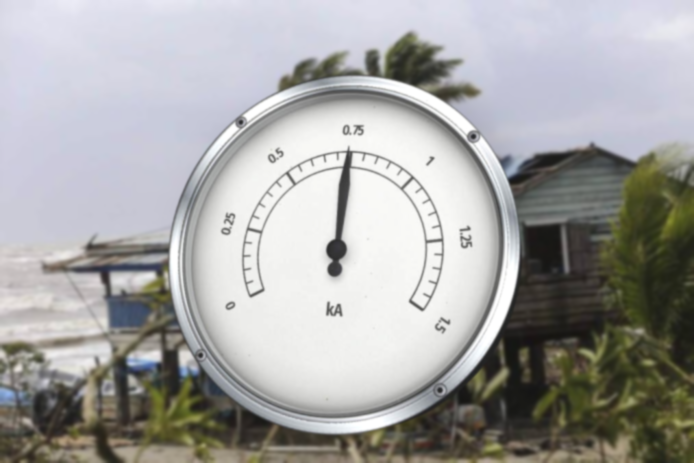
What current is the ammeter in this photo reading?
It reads 0.75 kA
